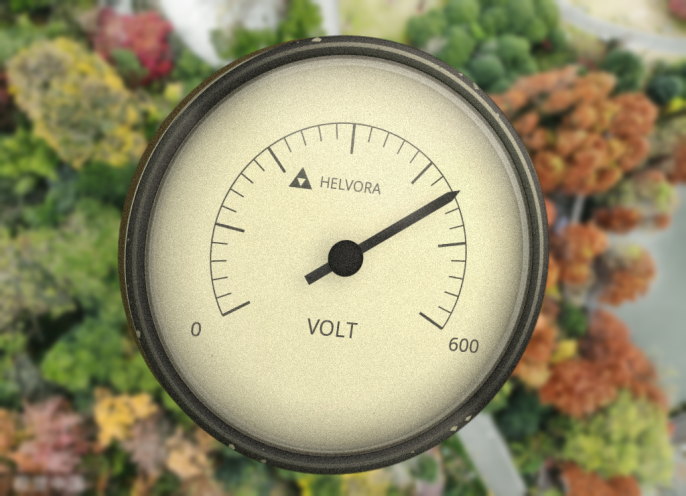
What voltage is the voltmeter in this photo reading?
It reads 440 V
